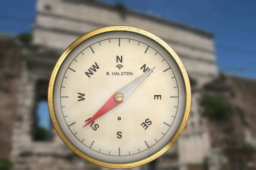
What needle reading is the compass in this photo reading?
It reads 230 °
